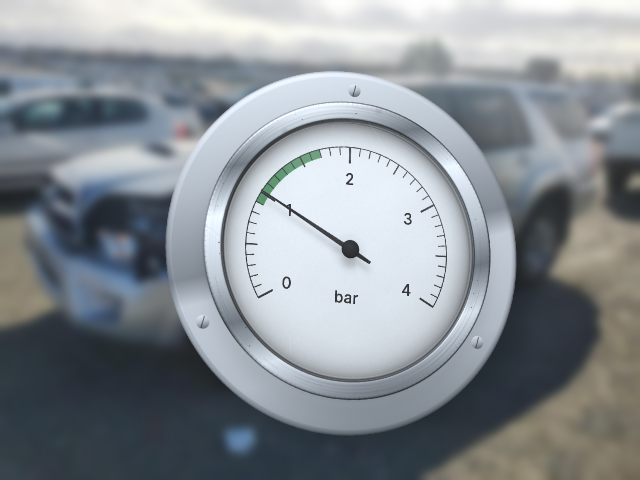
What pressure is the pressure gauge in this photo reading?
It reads 1 bar
